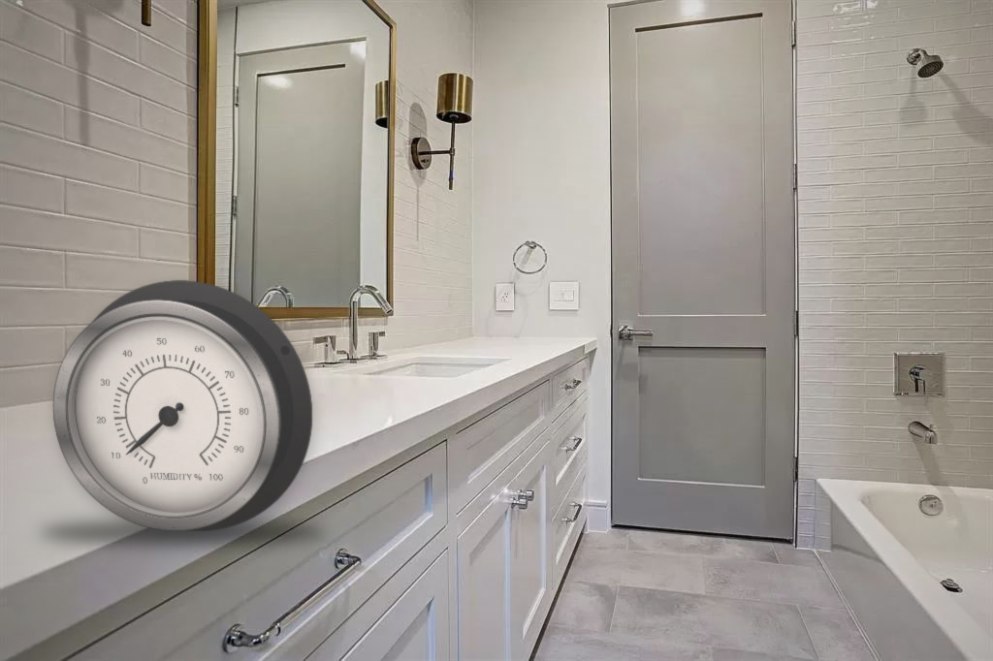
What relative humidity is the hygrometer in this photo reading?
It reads 8 %
